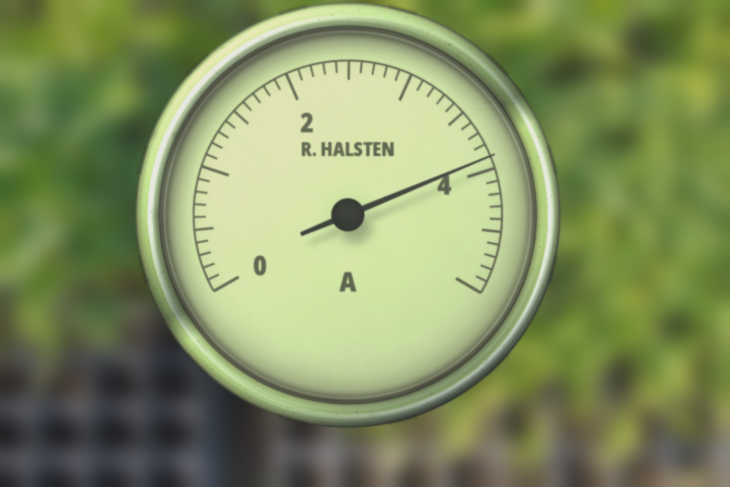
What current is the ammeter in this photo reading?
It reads 3.9 A
